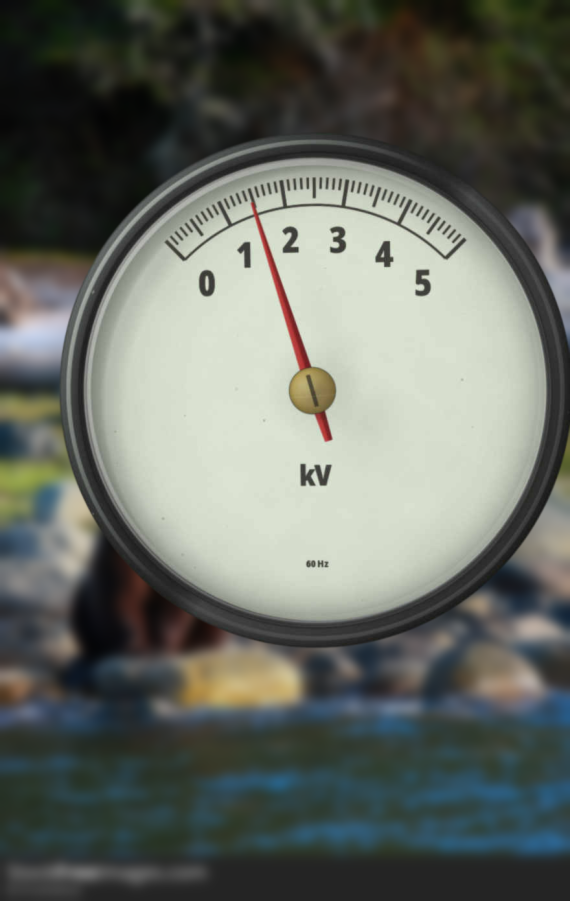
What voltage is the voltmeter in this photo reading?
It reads 1.5 kV
